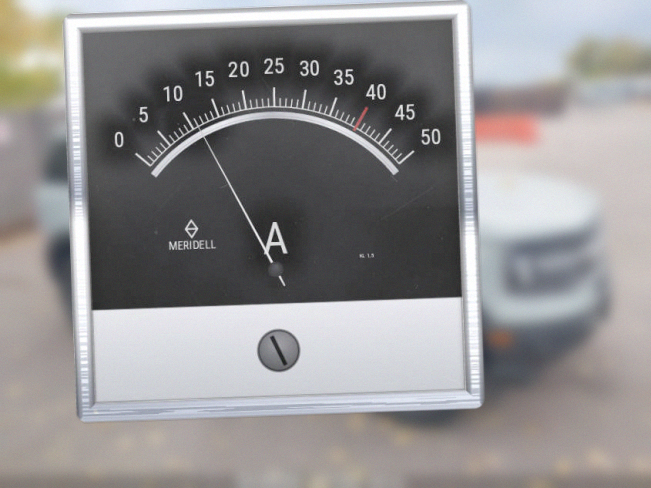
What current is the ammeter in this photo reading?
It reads 11 A
